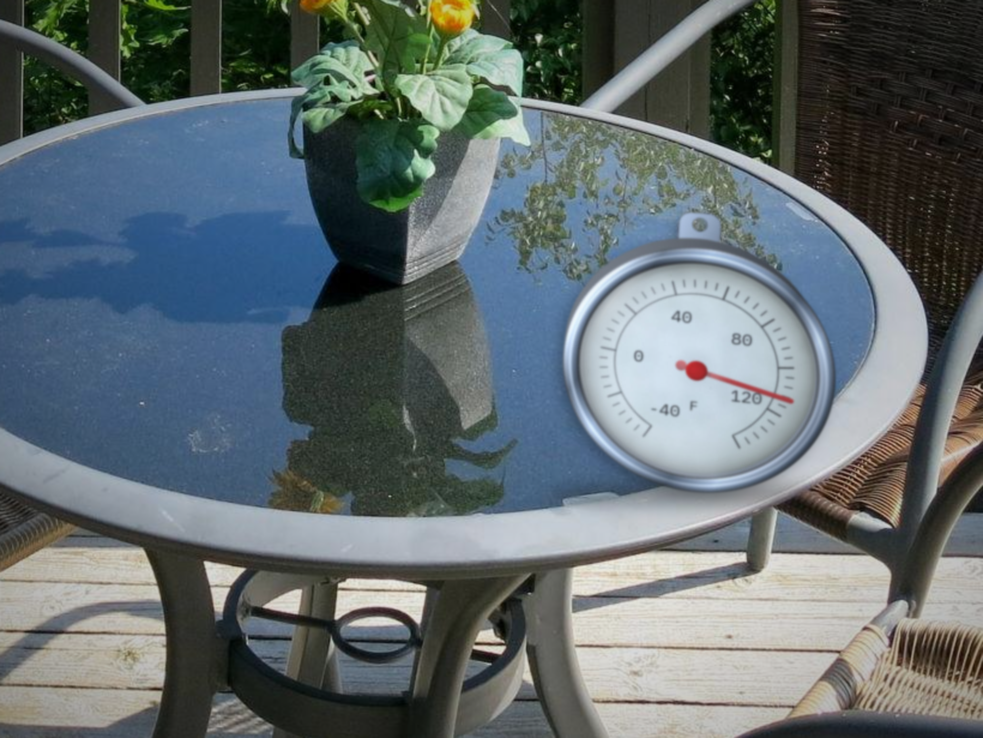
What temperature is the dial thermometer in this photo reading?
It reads 112 °F
